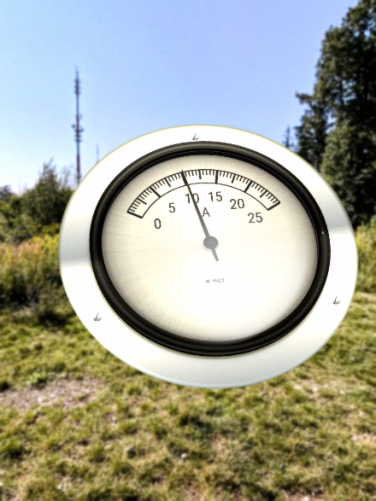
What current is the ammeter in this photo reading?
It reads 10 A
